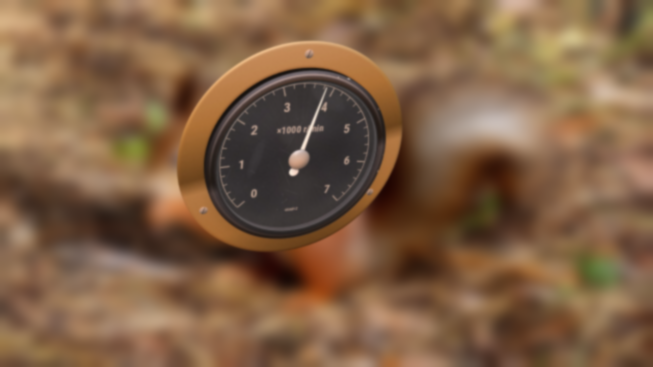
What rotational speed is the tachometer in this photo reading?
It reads 3800 rpm
